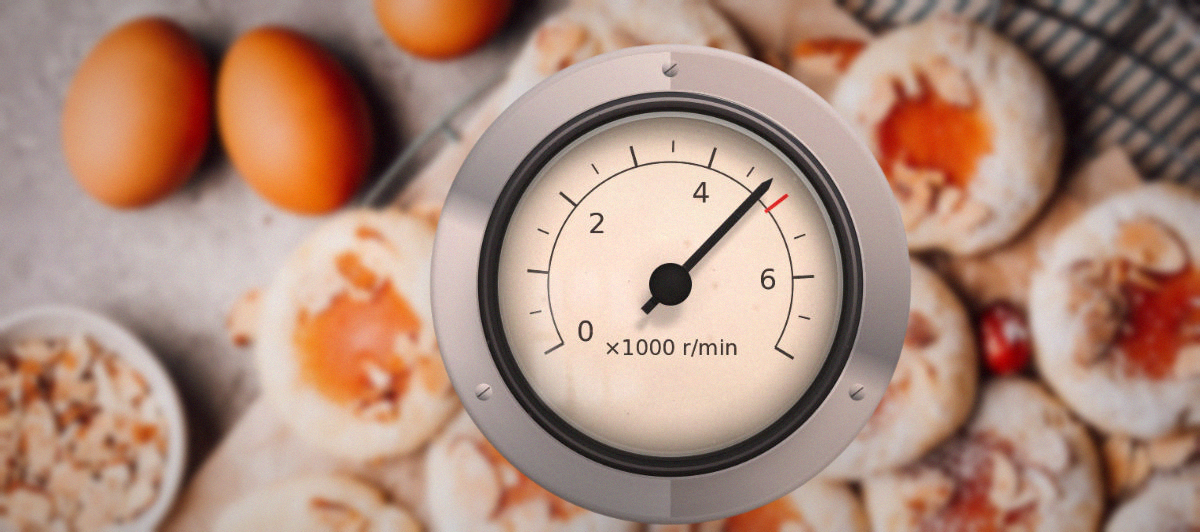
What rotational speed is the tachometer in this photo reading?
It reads 4750 rpm
